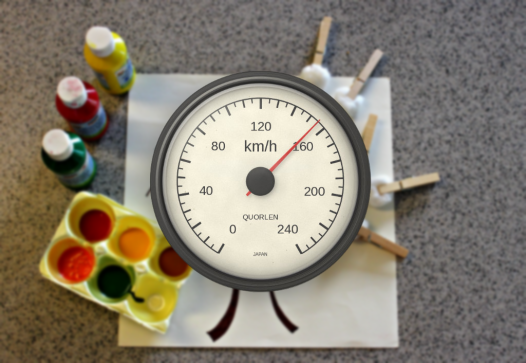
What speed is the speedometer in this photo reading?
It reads 155 km/h
